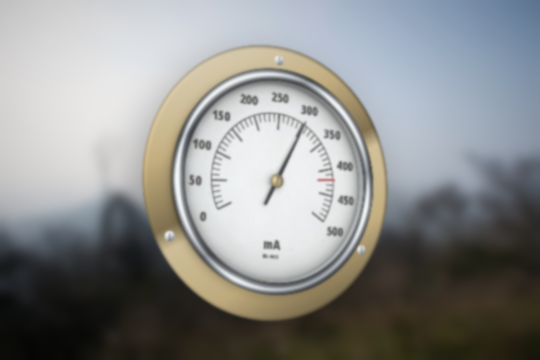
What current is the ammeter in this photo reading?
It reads 300 mA
